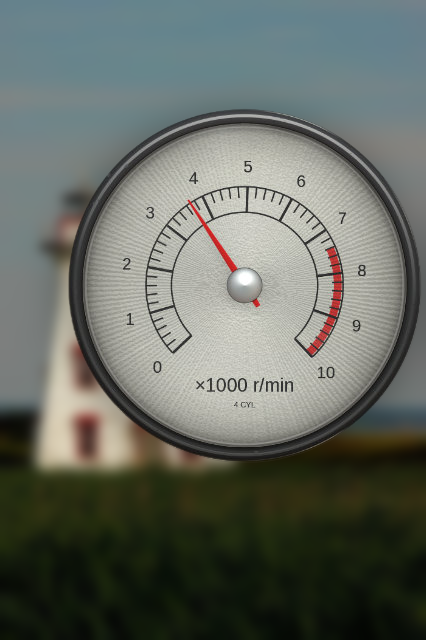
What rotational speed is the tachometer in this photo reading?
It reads 3700 rpm
